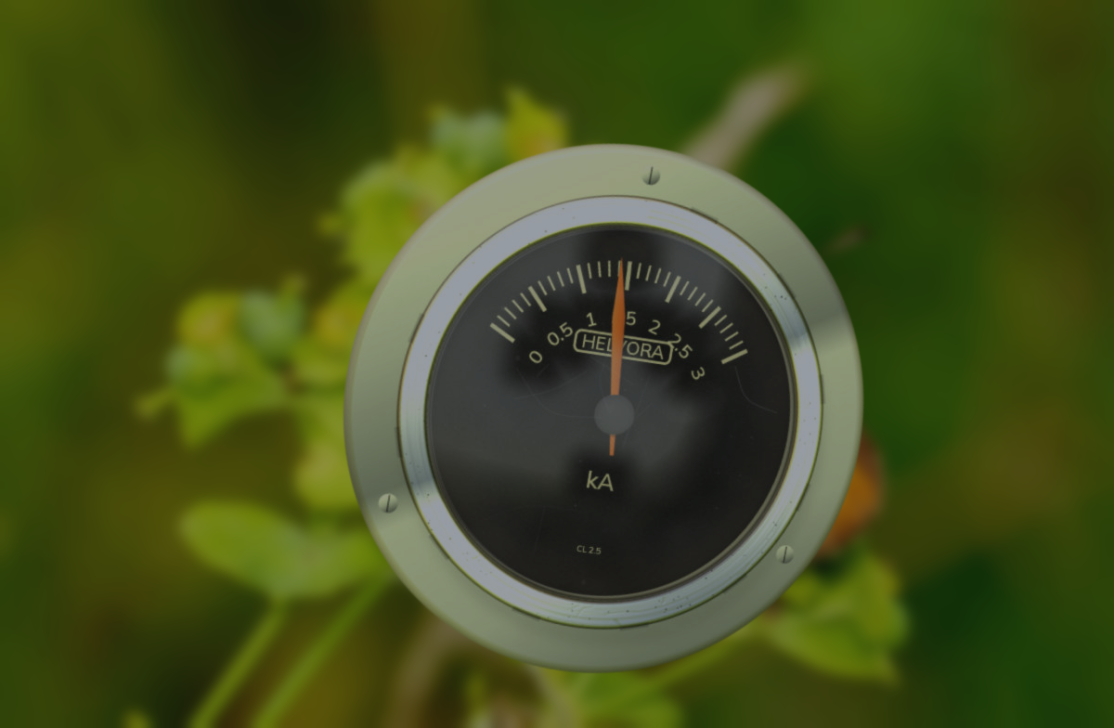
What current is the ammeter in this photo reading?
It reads 1.4 kA
